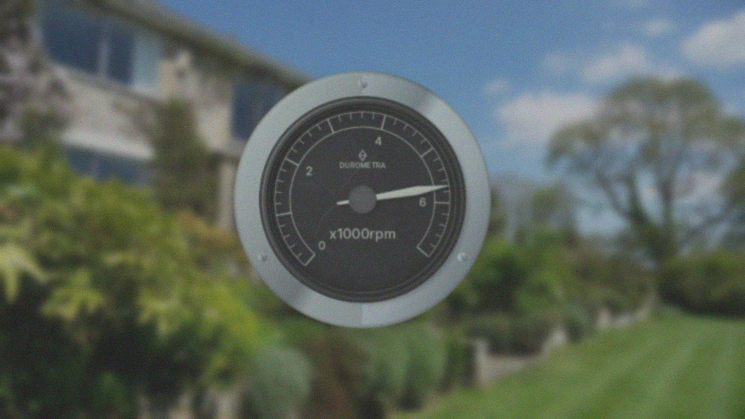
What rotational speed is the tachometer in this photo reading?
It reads 5700 rpm
